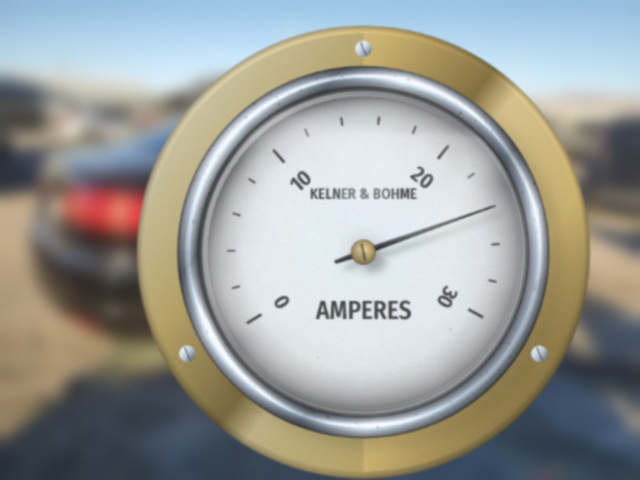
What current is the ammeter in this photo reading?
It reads 24 A
